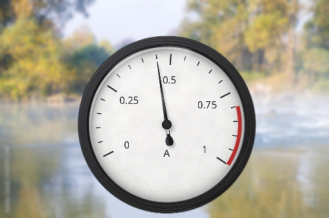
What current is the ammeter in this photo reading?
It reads 0.45 A
